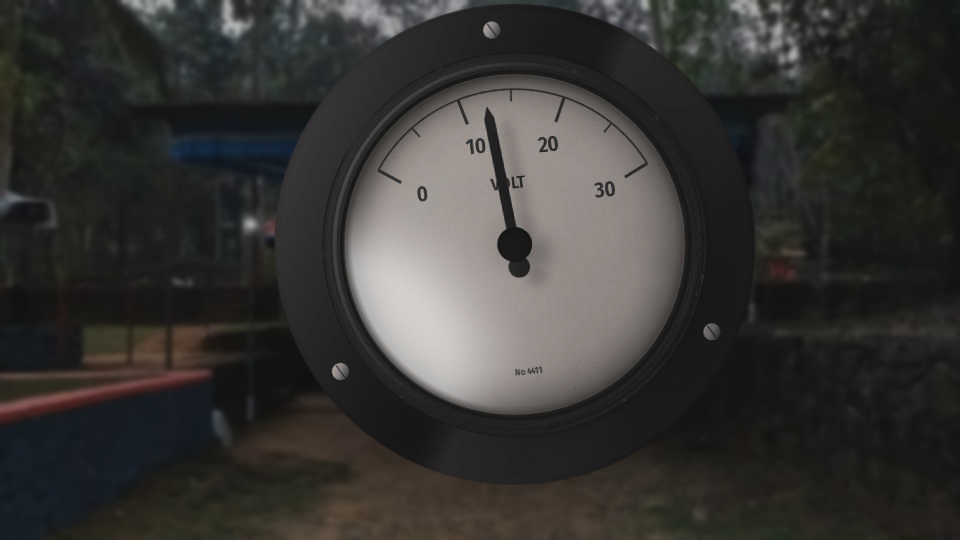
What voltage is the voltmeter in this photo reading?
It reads 12.5 V
